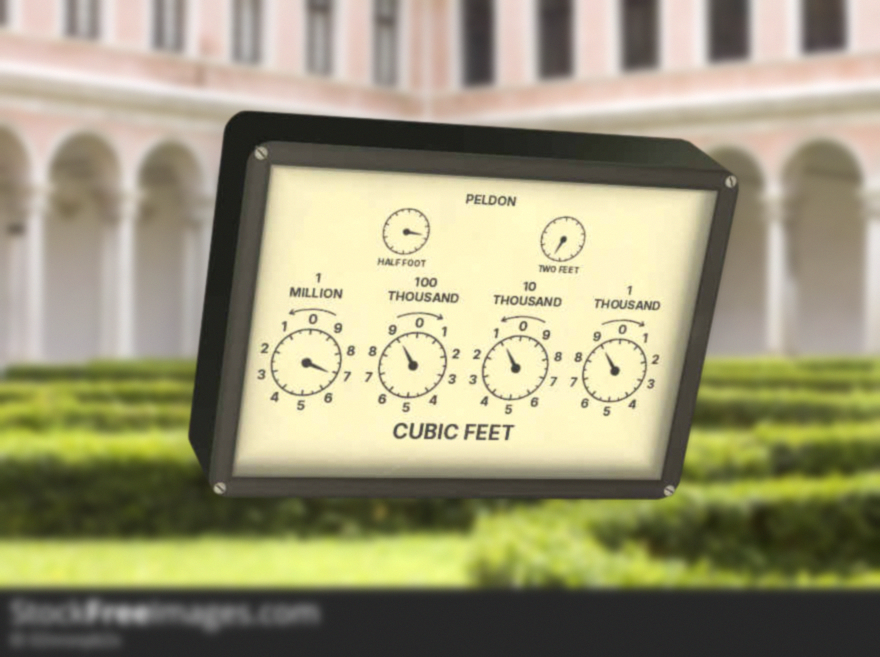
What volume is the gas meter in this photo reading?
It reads 690900 ft³
